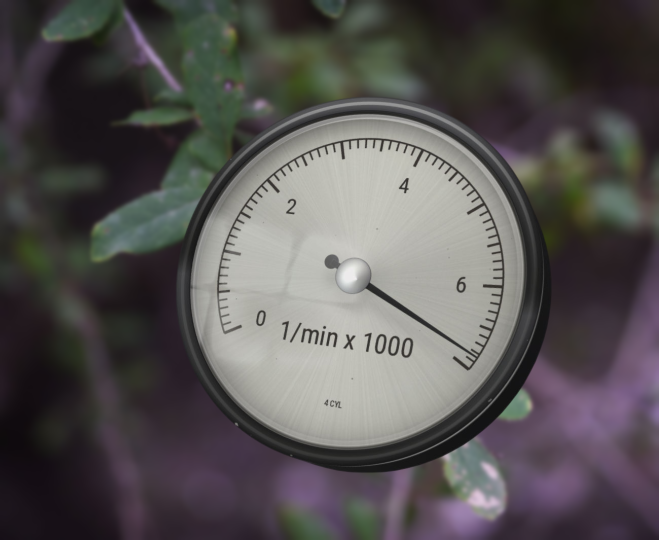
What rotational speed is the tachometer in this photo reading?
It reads 6850 rpm
